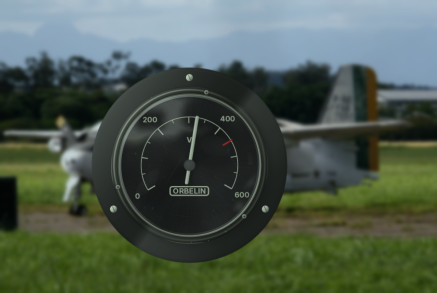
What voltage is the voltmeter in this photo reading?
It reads 325 V
